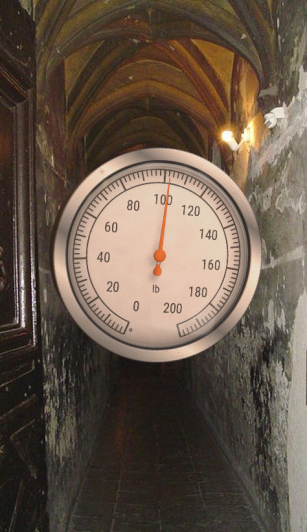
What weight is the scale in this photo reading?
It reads 102 lb
